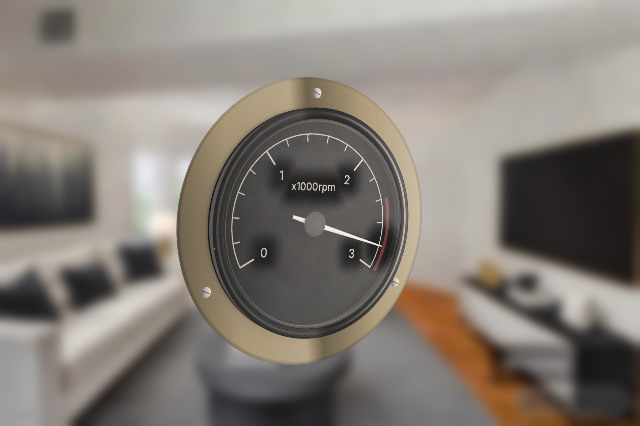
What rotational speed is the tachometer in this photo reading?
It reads 2800 rpm
